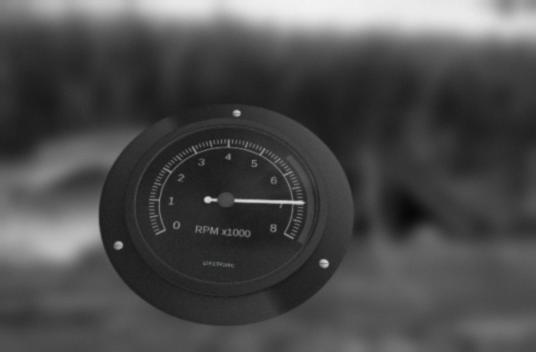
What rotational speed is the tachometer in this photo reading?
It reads 7000 rpm
